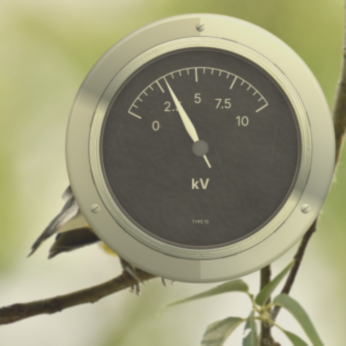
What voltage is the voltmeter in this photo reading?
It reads 3 kV
